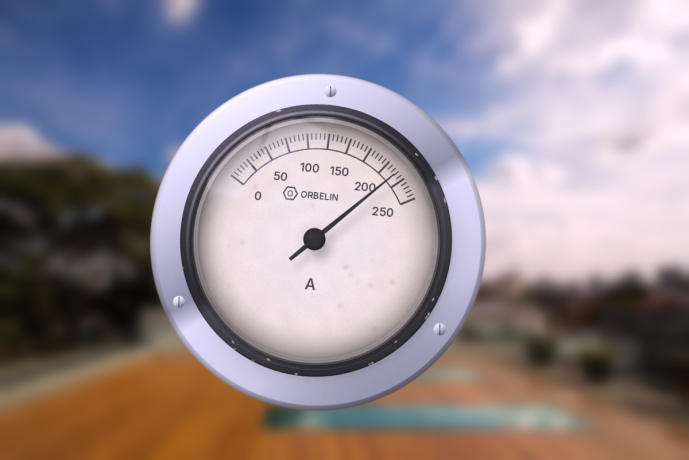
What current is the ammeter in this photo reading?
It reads 215 A
